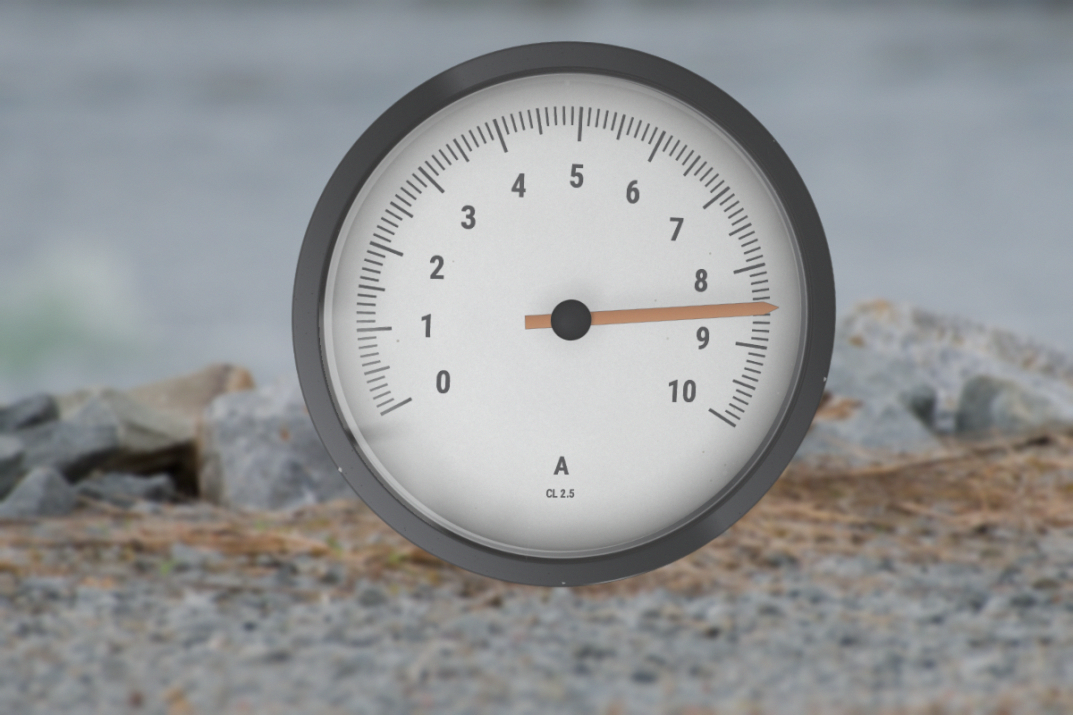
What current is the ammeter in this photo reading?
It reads 8.5 A
